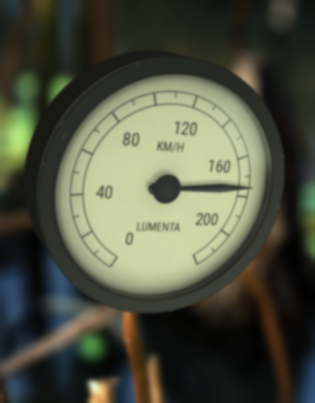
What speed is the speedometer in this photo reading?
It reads 175 km/h
